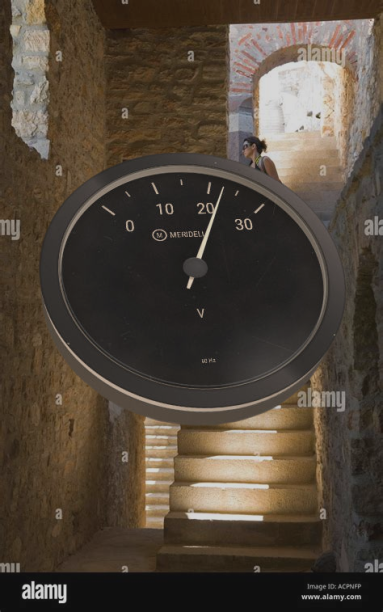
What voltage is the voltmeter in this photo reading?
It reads 22.5 V
